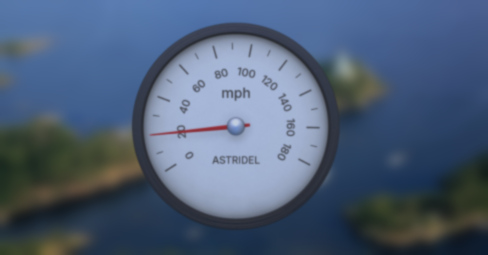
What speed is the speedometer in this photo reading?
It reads 20 mph
